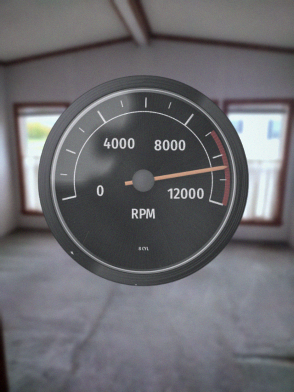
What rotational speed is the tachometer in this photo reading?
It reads 10500 rpm
